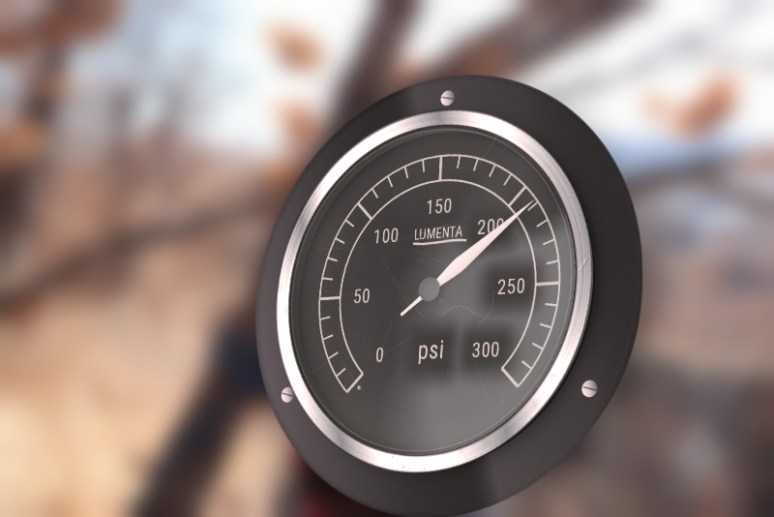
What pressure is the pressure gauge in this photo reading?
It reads 210 psi
